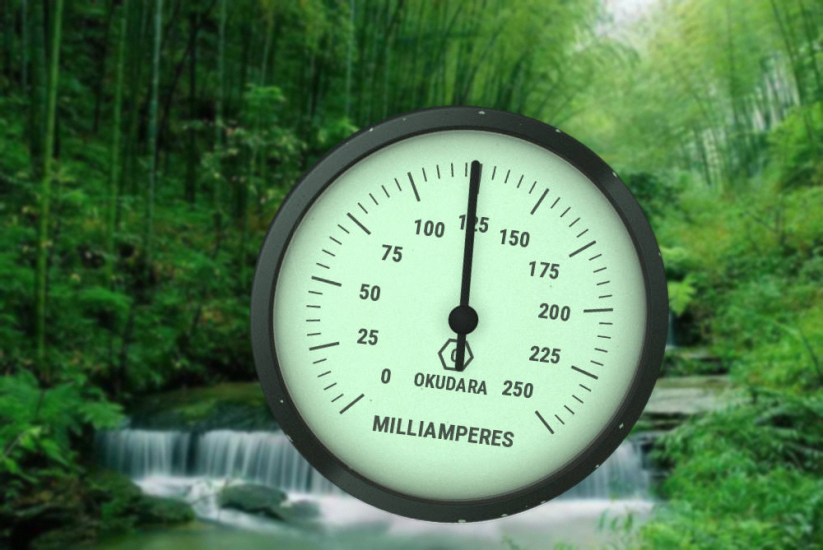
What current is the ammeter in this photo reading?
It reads 122.5 mA
